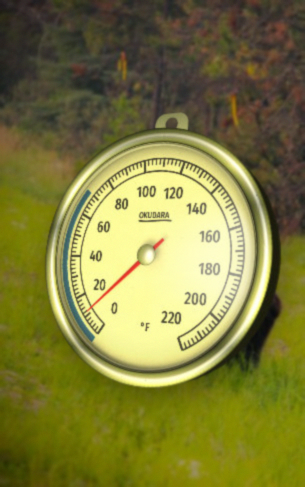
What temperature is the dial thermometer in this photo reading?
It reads 10 °F
